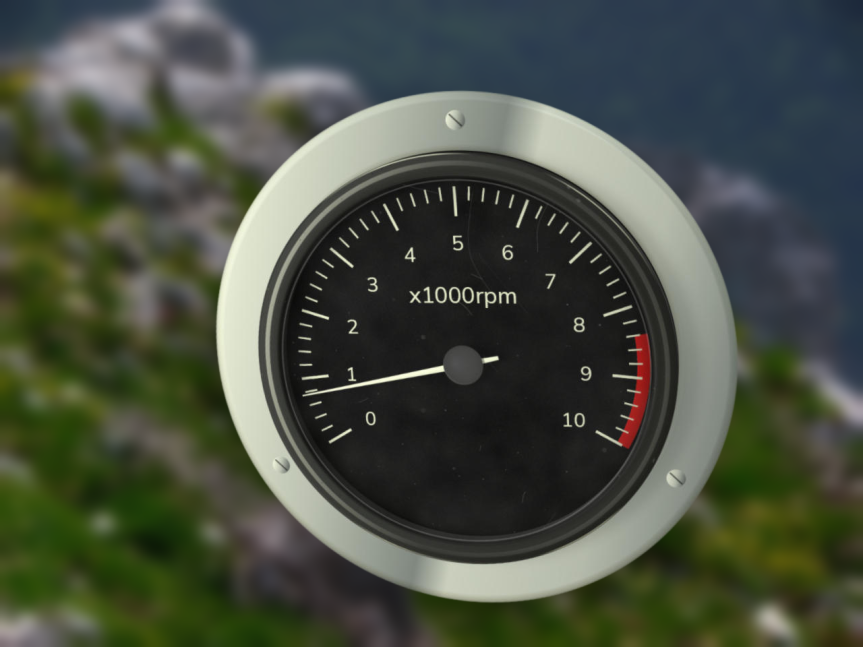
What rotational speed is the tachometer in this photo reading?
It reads 800 rpm
